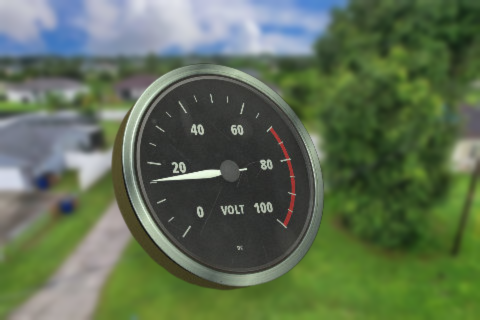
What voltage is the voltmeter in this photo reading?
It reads 15 V
